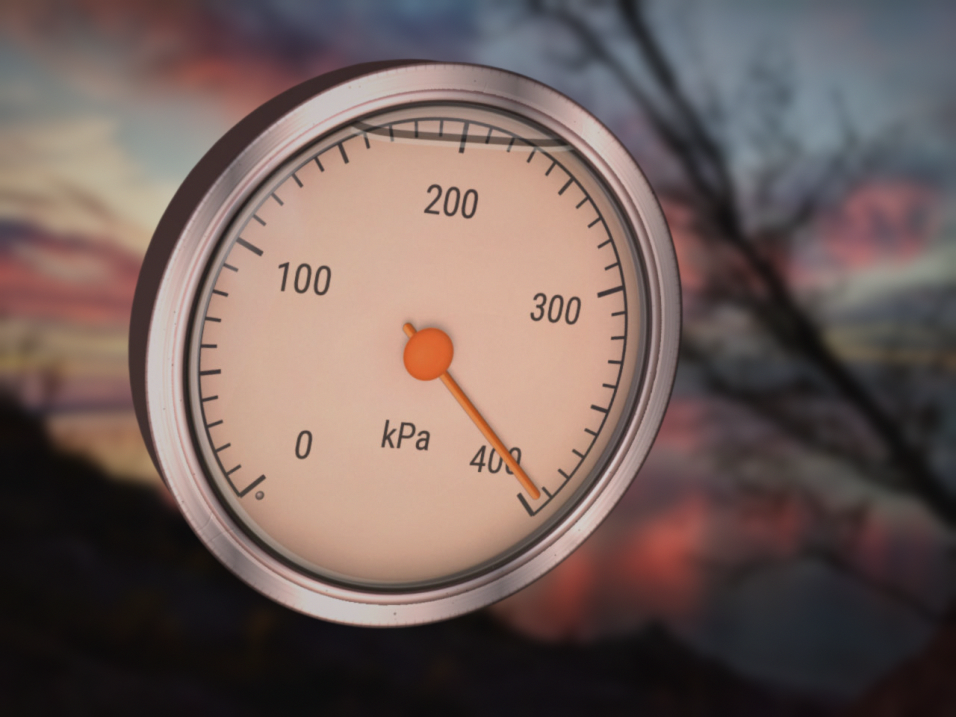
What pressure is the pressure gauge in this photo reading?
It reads 395 kPa
